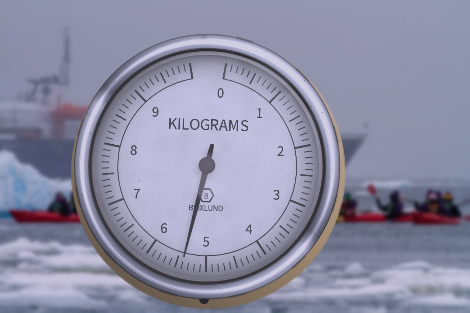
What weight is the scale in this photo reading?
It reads 5.4 kg
